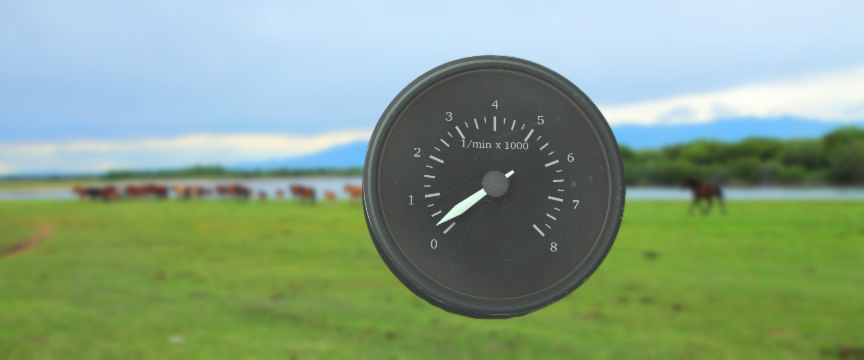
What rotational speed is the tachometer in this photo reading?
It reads 250 rpm
